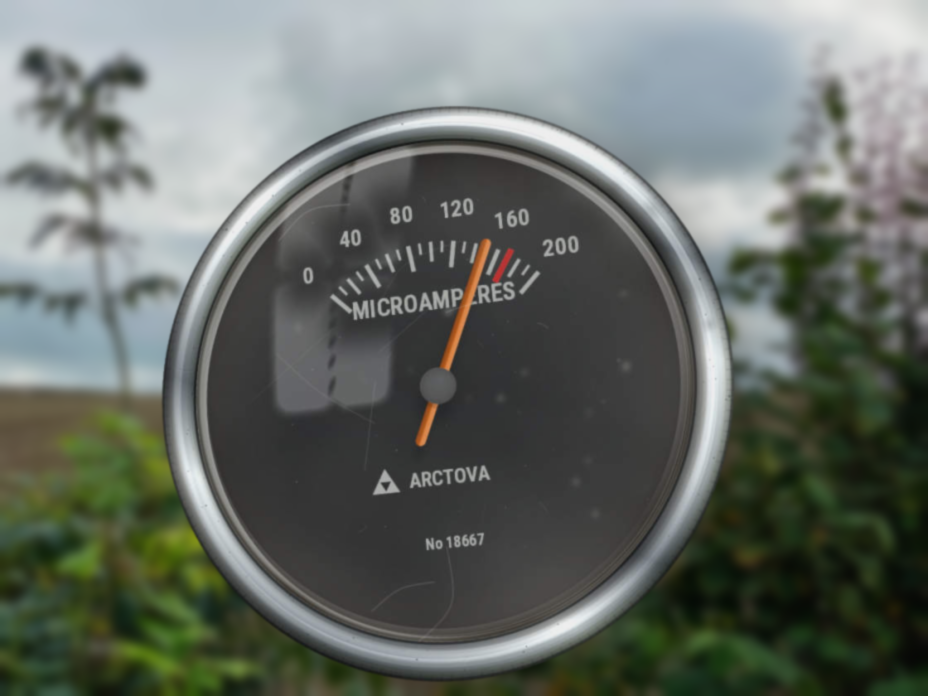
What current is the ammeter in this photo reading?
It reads 150 µA
